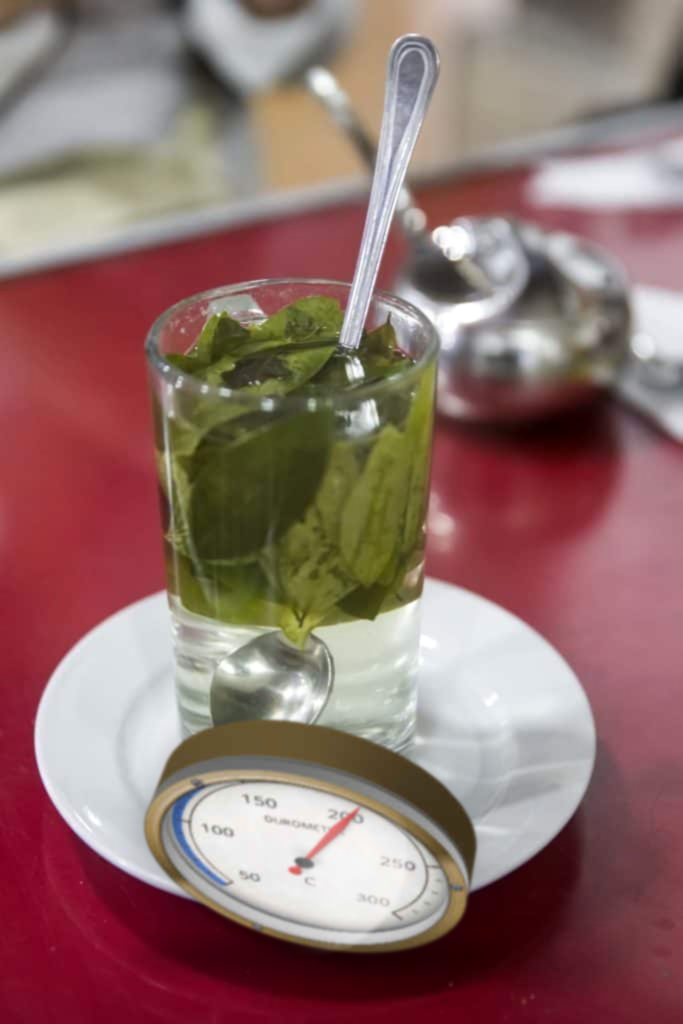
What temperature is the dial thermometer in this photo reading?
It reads 200 °C
